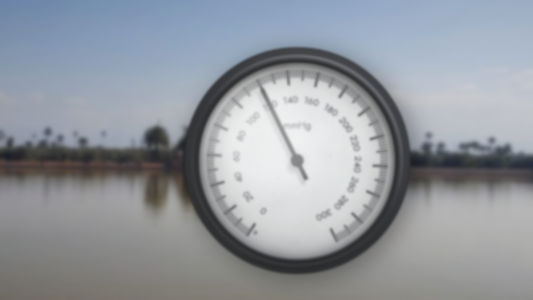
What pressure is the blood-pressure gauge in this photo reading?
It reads 120 mmHg
